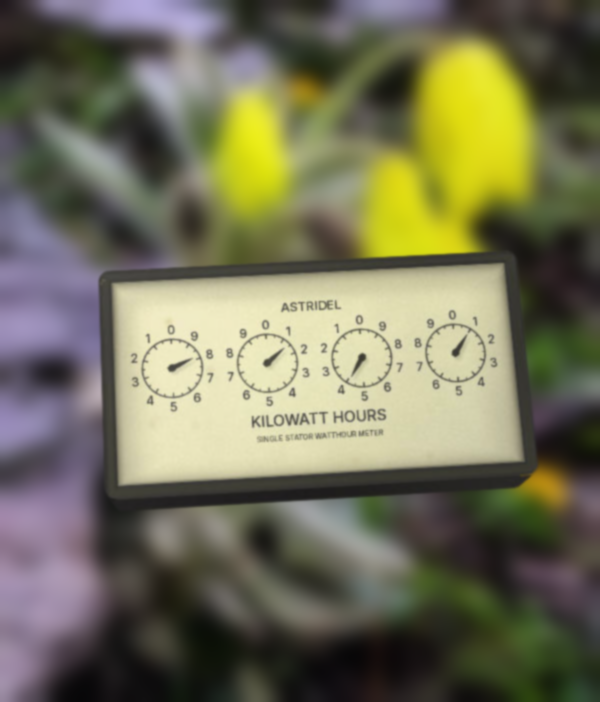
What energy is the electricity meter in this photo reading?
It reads 8141 kWh
